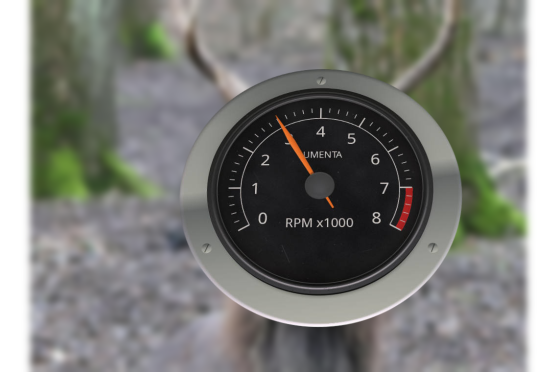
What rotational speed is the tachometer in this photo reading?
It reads 3000 rpm
